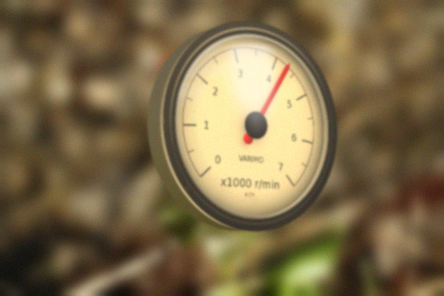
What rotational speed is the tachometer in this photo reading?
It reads 4250 rpm
